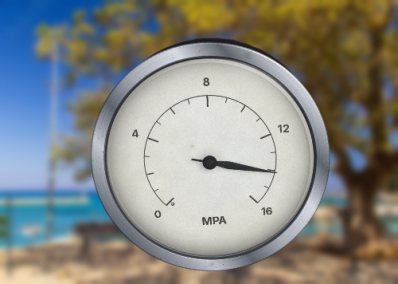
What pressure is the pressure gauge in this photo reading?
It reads 14 MPa
